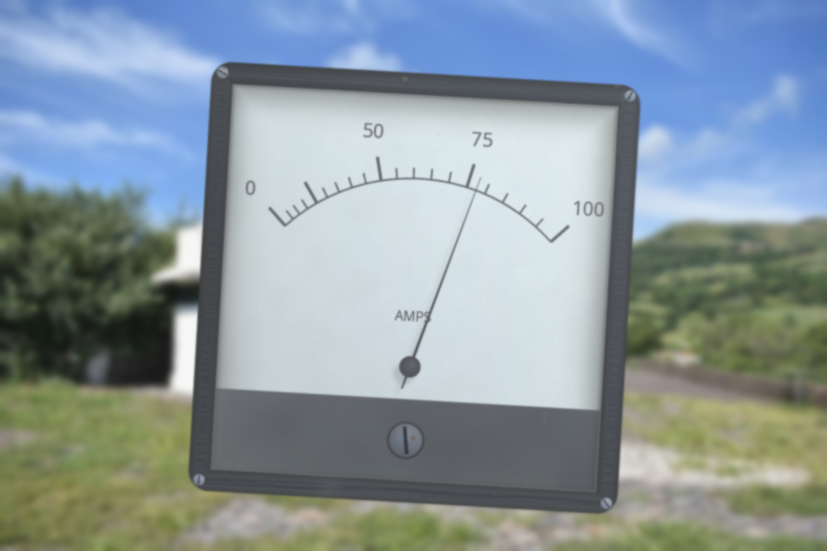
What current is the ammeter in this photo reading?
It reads 77.5 A
